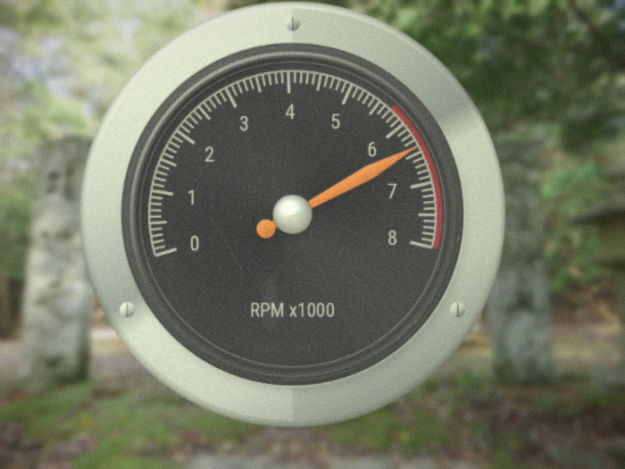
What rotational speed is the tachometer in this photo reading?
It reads 6400 rpm
